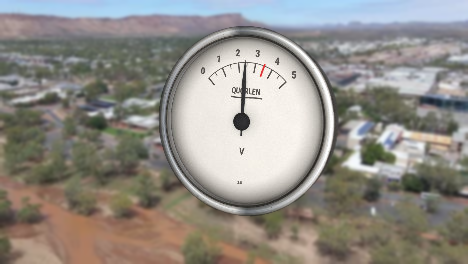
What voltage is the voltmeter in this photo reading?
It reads 2.5 V
